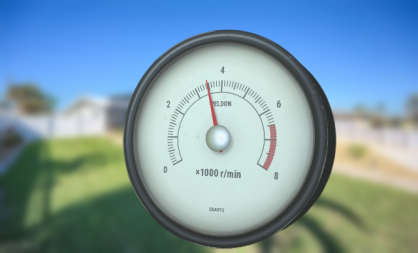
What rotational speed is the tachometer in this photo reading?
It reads 3500 rpm
